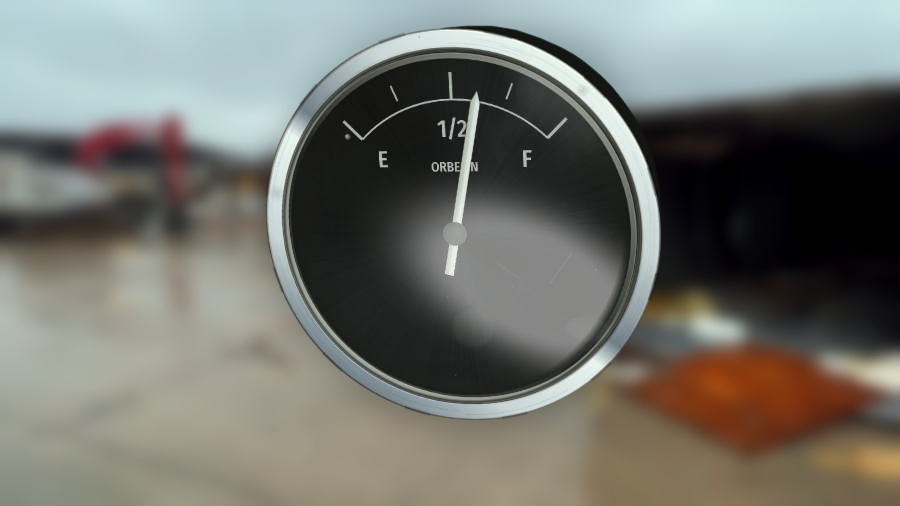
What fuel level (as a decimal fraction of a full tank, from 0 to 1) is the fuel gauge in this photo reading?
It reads 0.625
